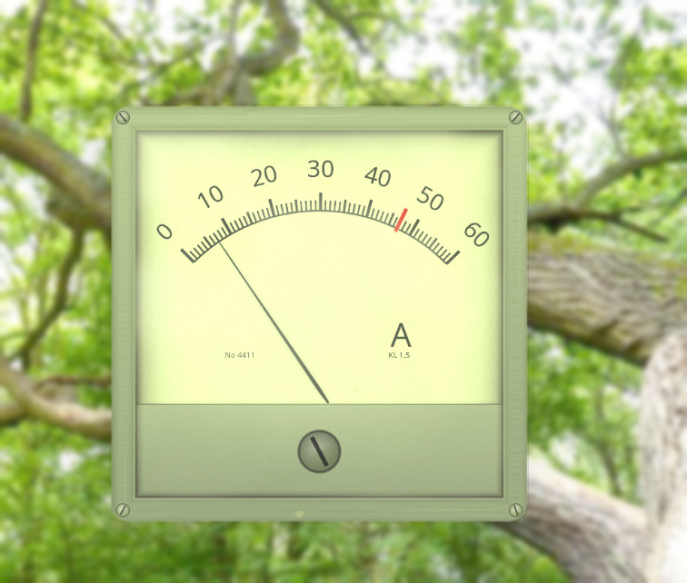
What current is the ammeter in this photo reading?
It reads 7 A
